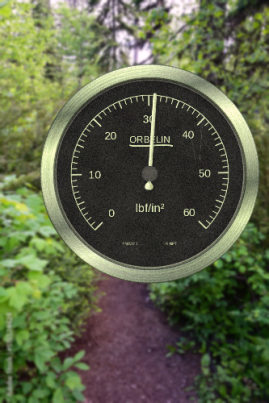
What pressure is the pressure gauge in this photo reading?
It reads 31 psi
